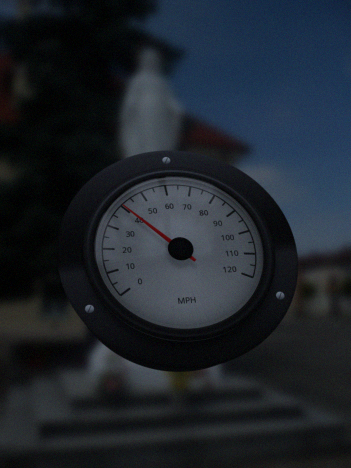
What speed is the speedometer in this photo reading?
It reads 40 mph
